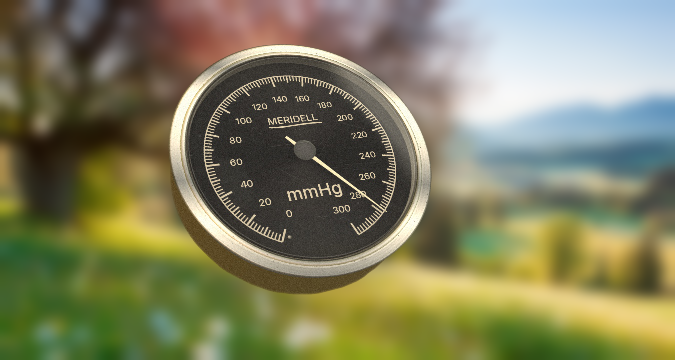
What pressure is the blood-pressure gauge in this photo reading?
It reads 280 mmHg
